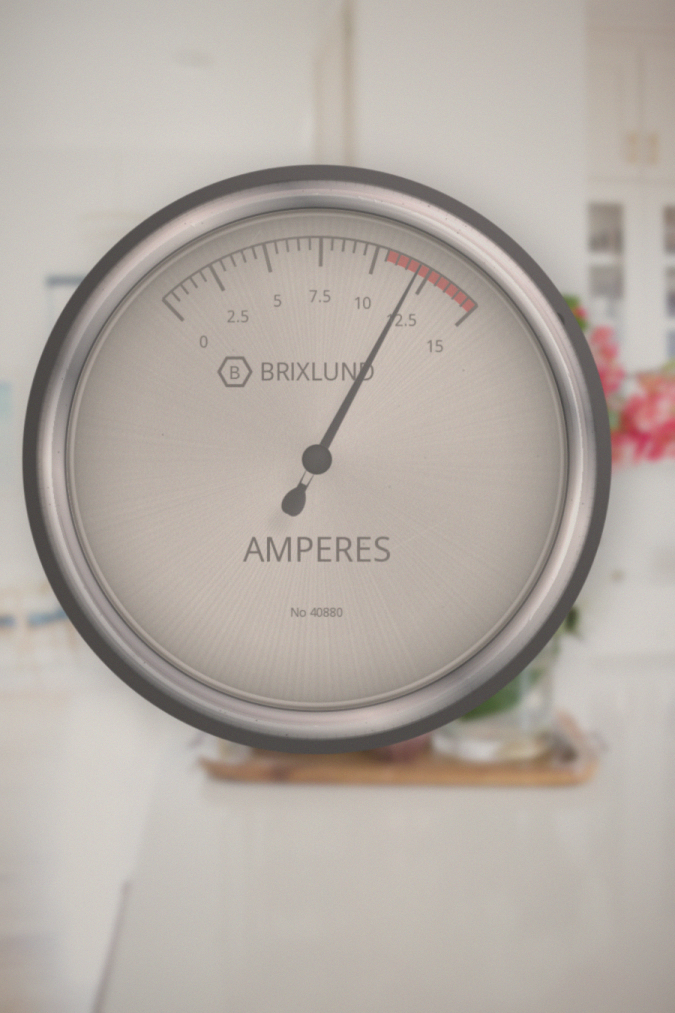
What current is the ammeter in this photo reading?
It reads 12 A
